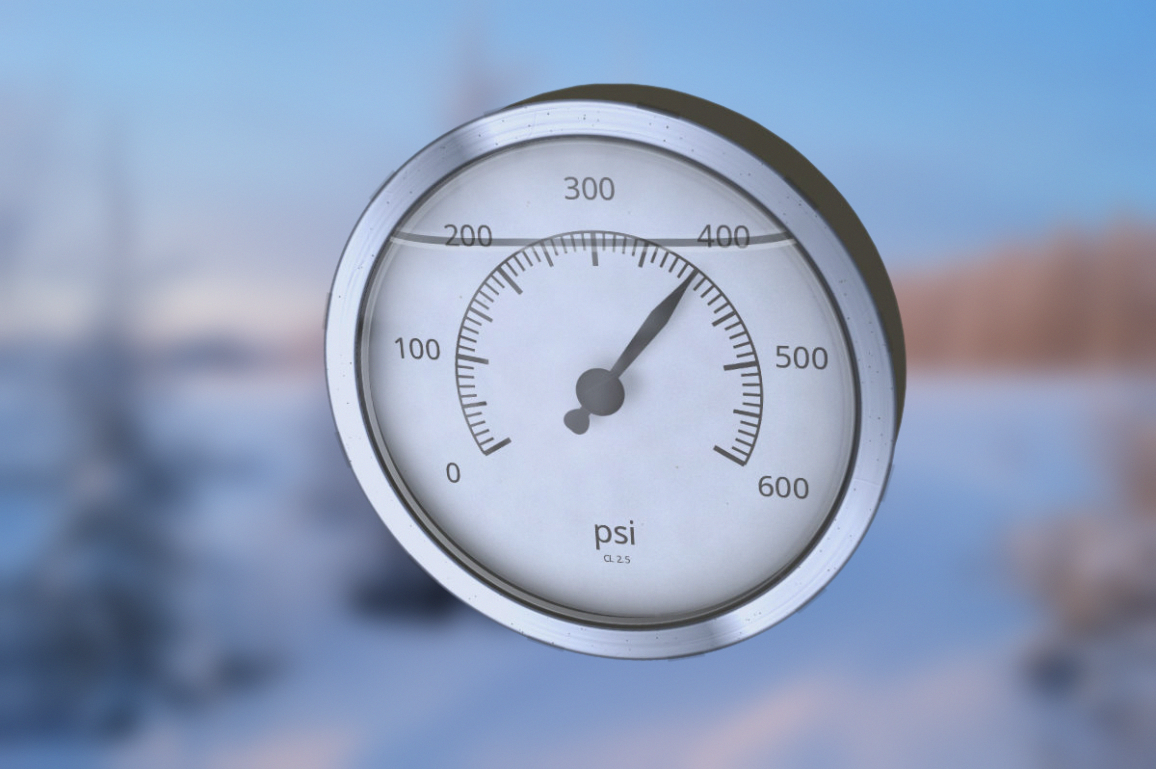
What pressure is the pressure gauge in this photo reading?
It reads 400 psi
